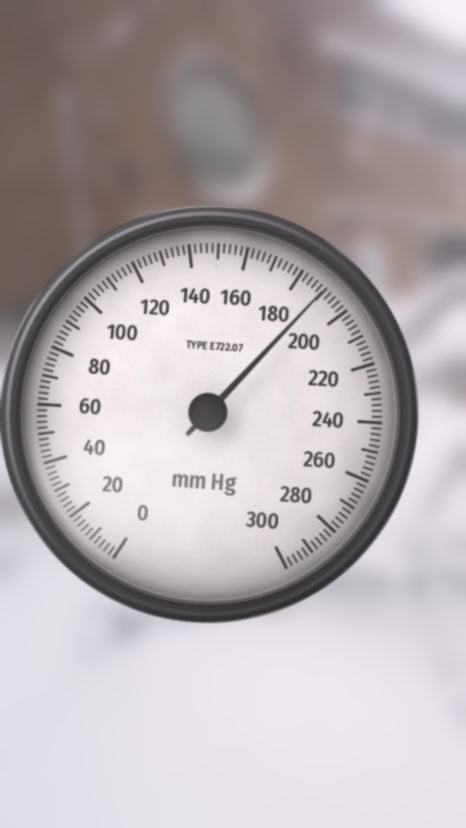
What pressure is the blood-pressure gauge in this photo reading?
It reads 190 mmHg
